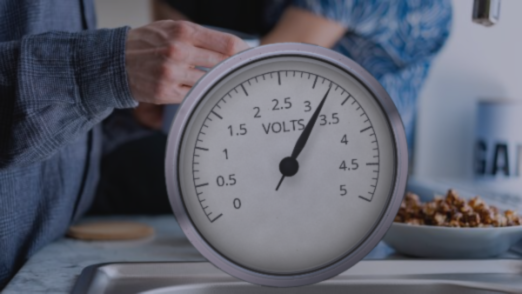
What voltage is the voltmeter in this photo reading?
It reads 3.2 V
